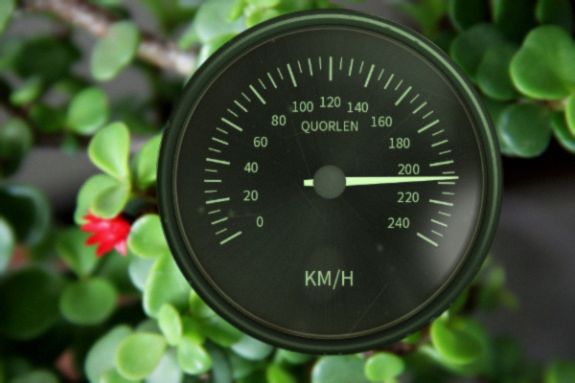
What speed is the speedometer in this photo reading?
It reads 207.5 km/h
